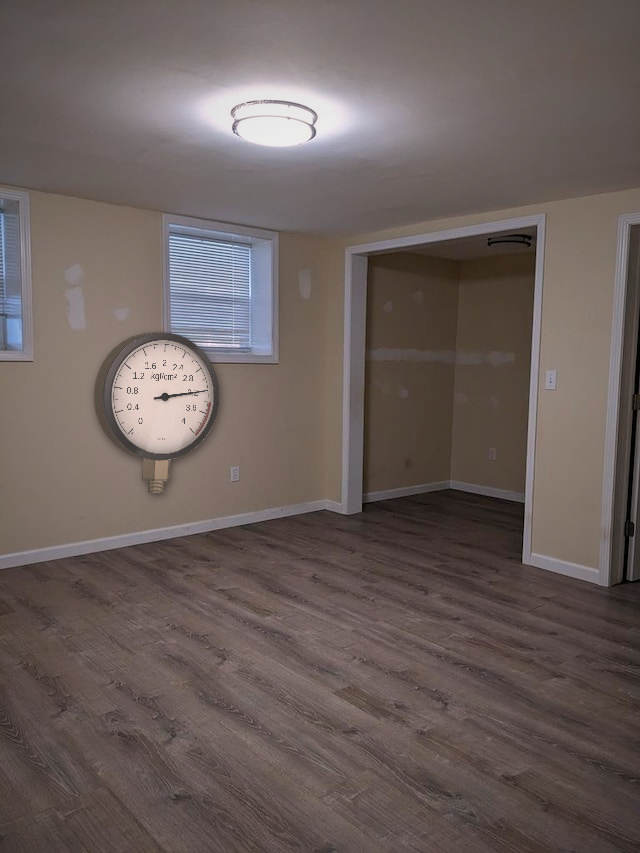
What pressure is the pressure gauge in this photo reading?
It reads 3.2 kg/cm²
